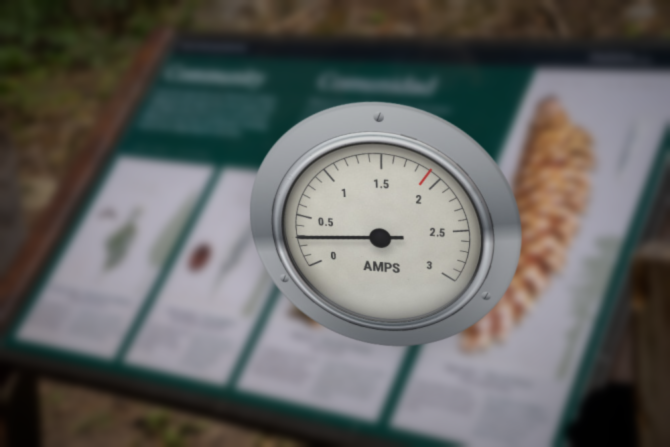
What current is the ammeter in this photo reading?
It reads 0.3 A
